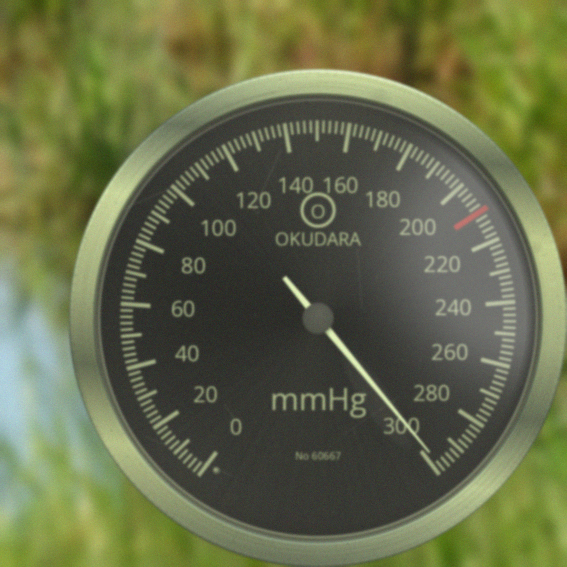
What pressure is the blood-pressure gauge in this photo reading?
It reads 298 mmHg
